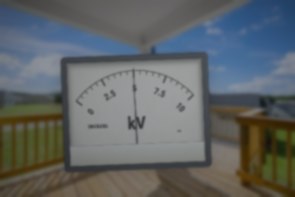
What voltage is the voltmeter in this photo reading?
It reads 5 kV
